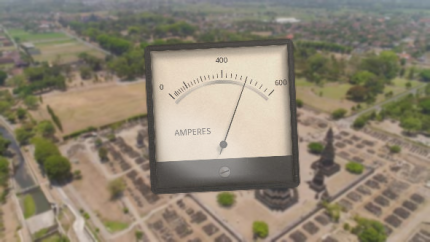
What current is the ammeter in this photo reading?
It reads 500 A
